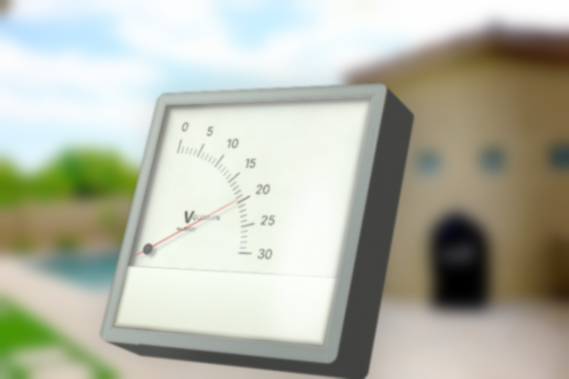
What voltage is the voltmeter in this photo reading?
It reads 20 V
